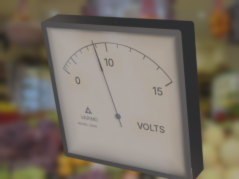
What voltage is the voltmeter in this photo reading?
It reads 9 V
